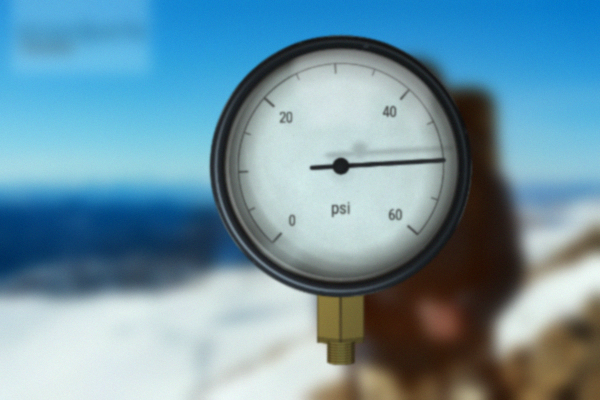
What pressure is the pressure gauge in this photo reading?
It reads 50 psi
